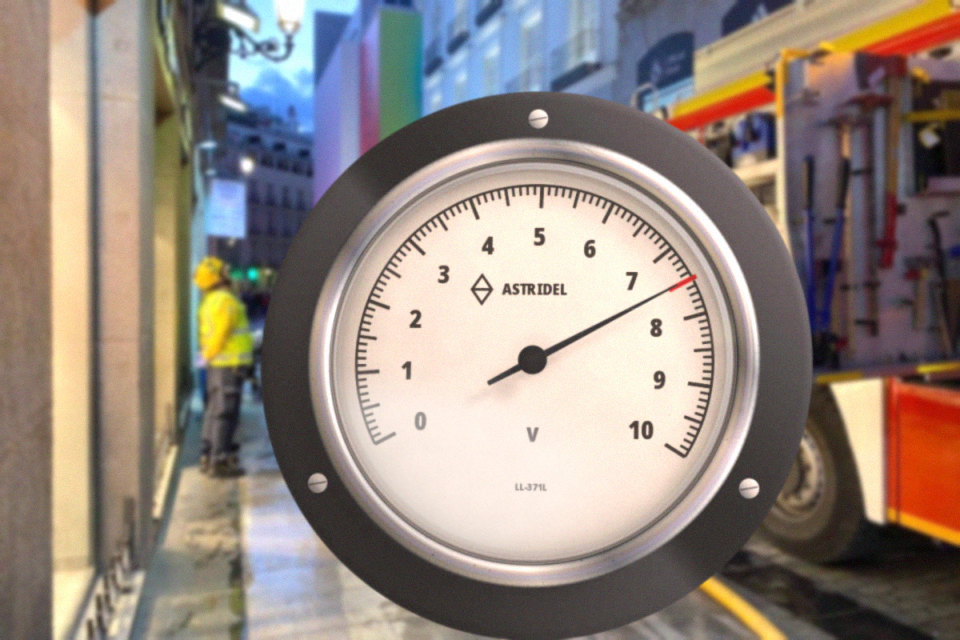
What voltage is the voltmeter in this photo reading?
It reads 7.5 V
